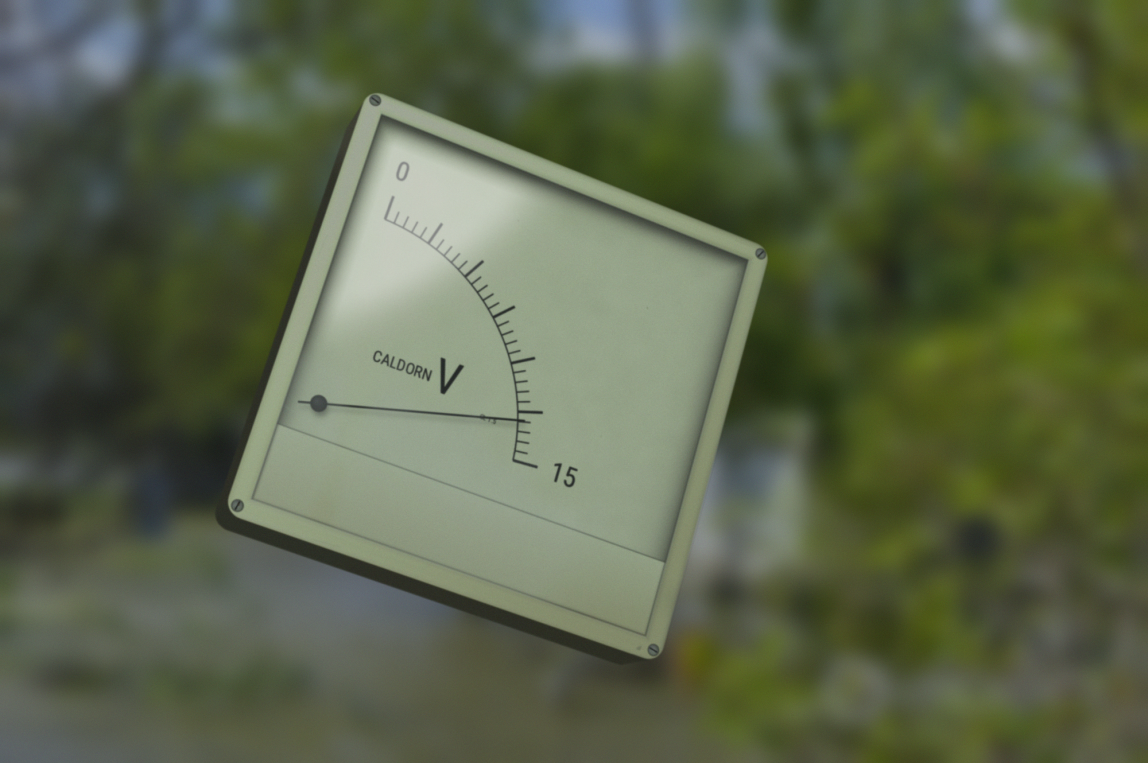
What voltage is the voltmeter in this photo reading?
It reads 13 V
